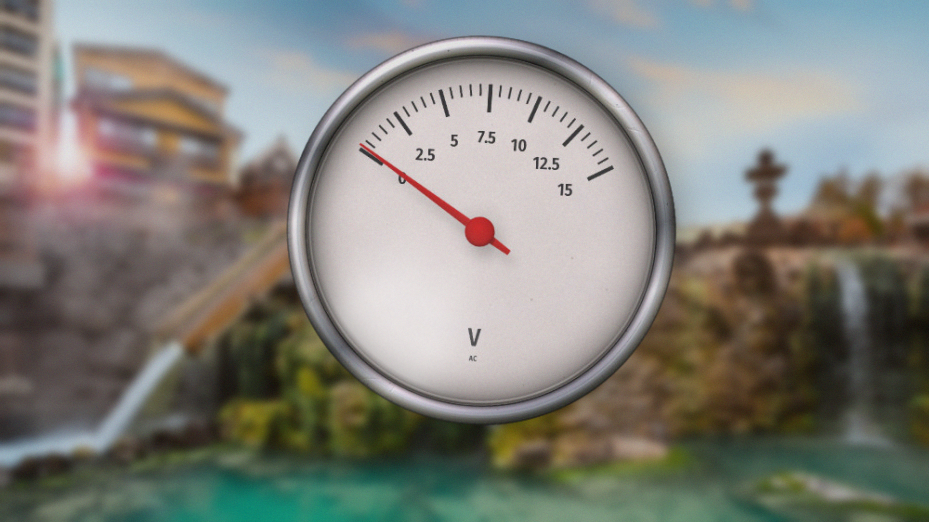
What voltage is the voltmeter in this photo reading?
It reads 0.25 V
